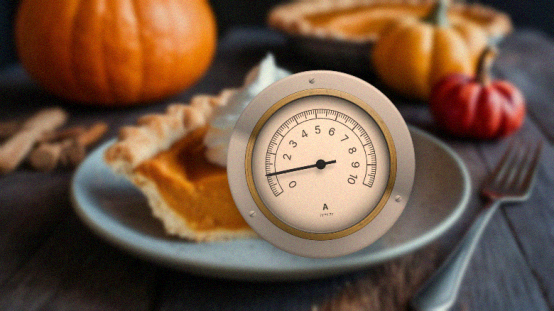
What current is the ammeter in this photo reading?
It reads 1 A
